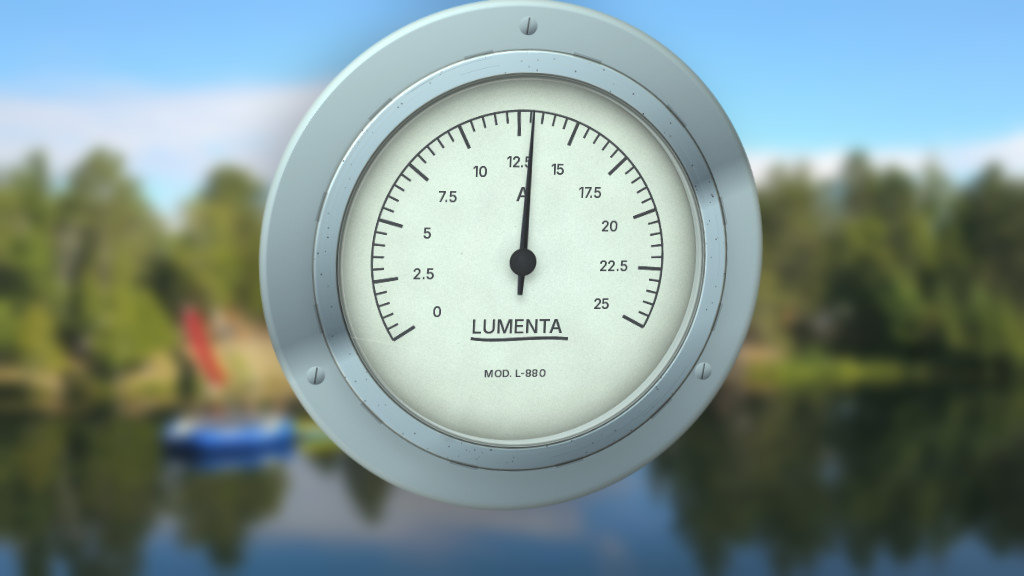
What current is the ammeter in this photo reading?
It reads 13 A
